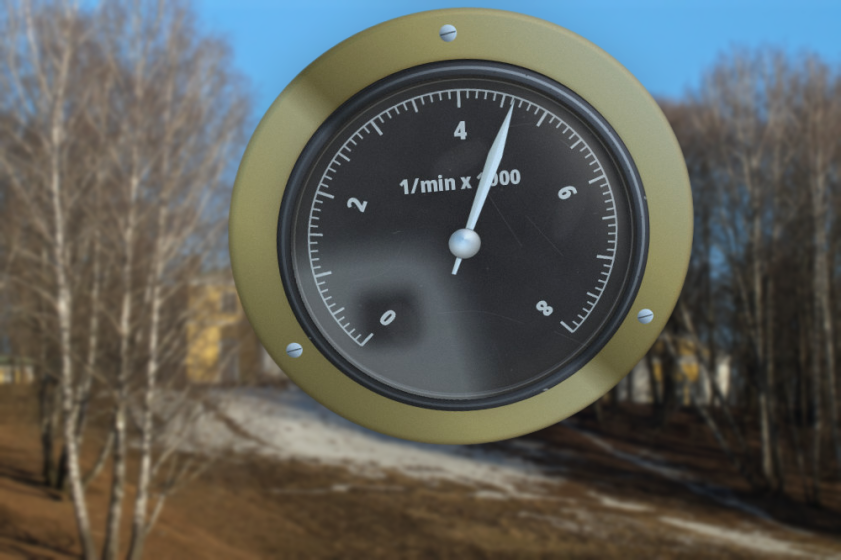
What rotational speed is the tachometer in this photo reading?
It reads 4600 rpm
